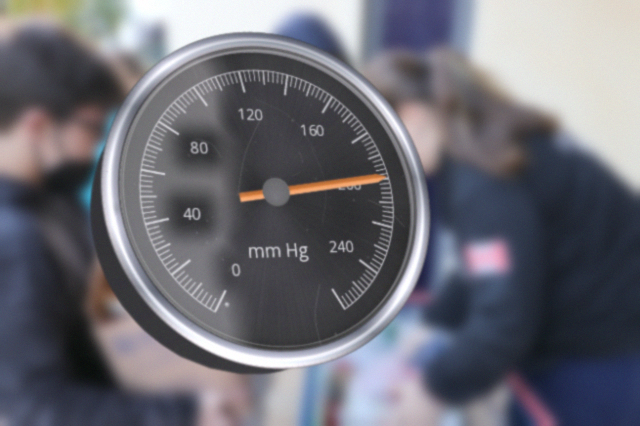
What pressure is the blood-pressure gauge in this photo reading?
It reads 200 mmHg
